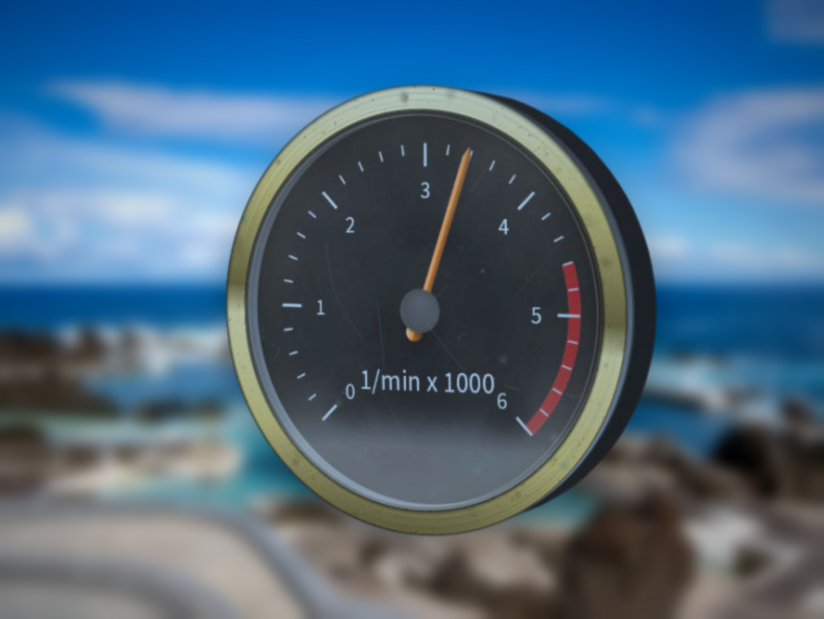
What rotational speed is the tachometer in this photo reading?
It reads 3400 rpm
